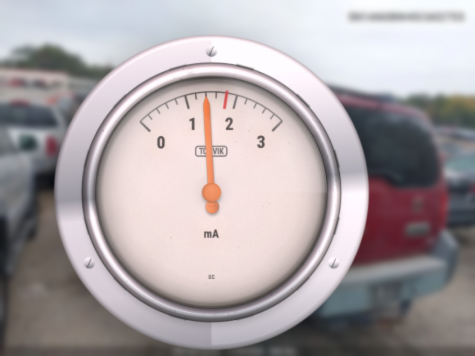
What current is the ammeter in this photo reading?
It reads 1.4 mA
